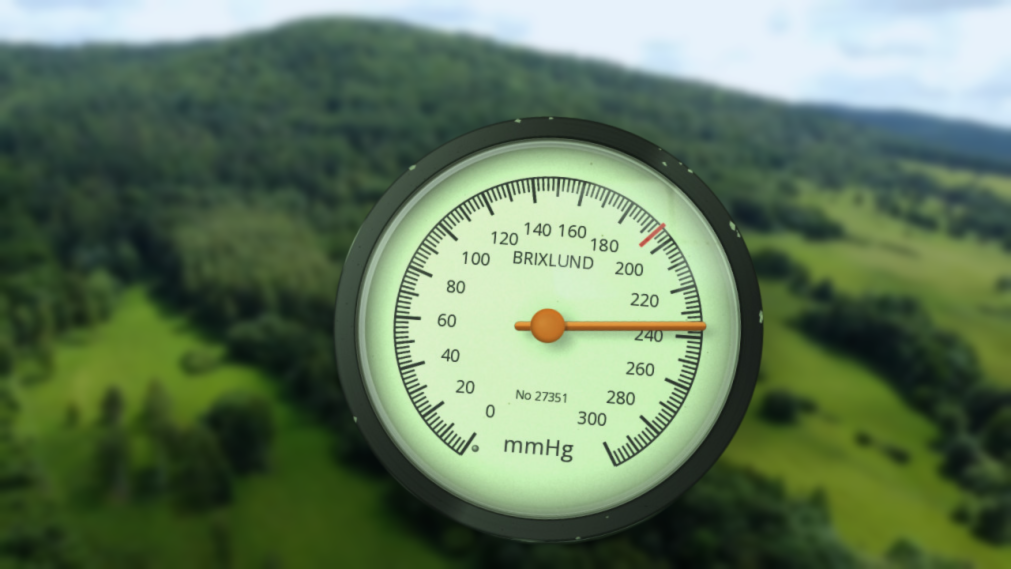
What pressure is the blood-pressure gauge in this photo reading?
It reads 236 mmHg
